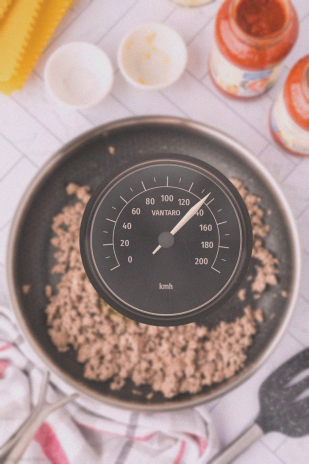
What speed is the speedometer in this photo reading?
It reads 135 km/h
